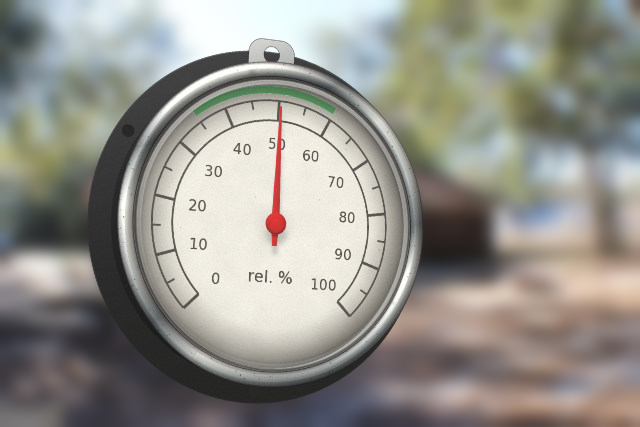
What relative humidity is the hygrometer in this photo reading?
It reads 50 %
